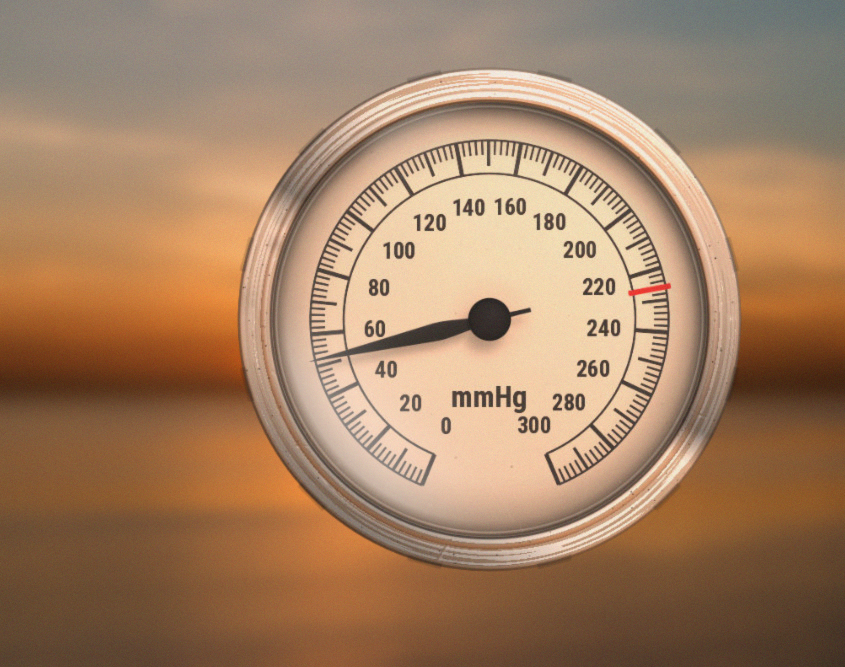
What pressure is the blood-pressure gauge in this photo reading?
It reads 52 mmHg
